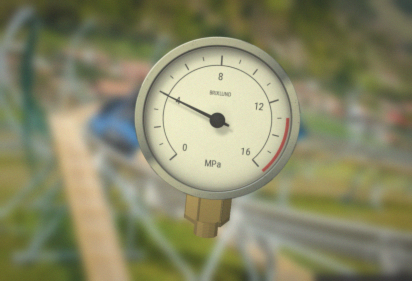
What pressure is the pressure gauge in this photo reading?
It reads 4 MPa
